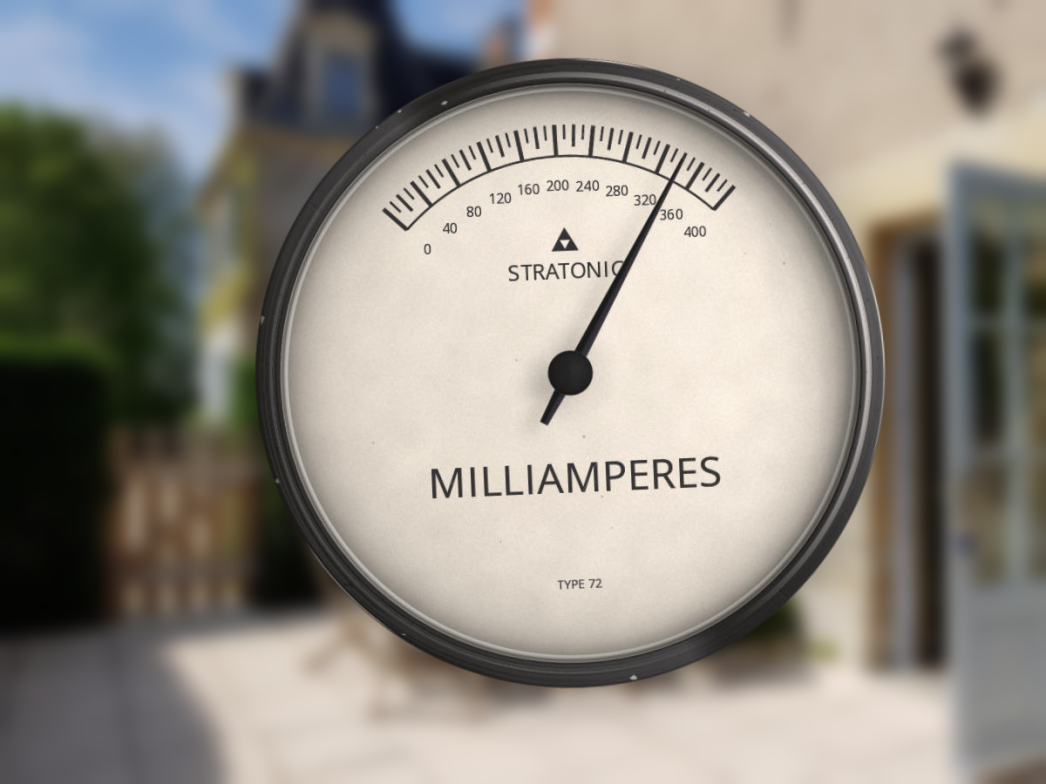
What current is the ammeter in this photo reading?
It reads 340 mA
